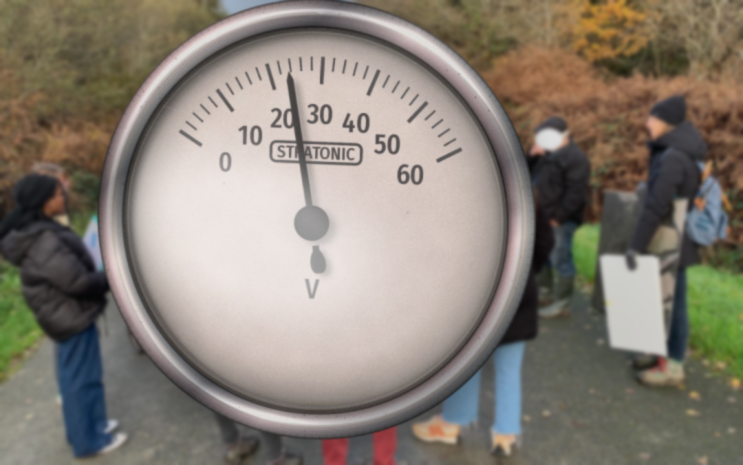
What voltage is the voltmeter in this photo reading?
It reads 24 V
